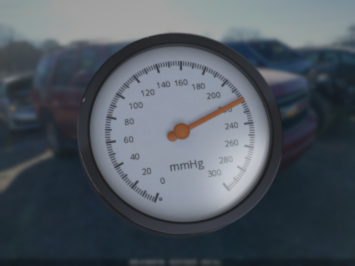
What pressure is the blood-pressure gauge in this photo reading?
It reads 220 mmHg
